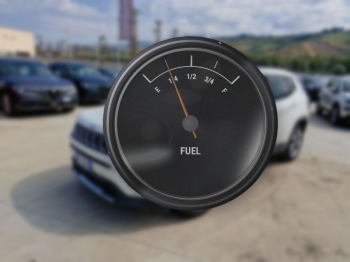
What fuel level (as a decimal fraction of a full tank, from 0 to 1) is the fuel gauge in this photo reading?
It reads 0.25
